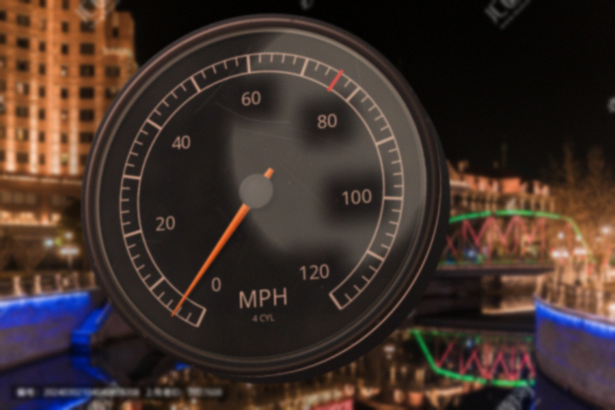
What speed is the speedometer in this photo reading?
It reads 4 mph
